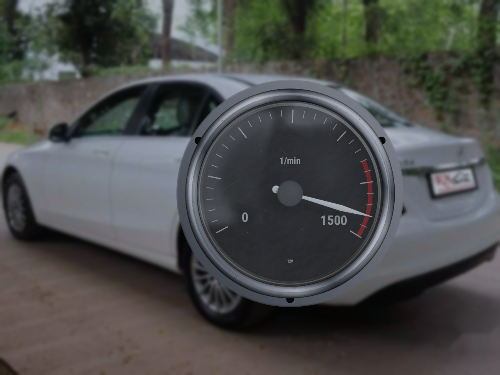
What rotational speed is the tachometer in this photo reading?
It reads 1400 rpm
